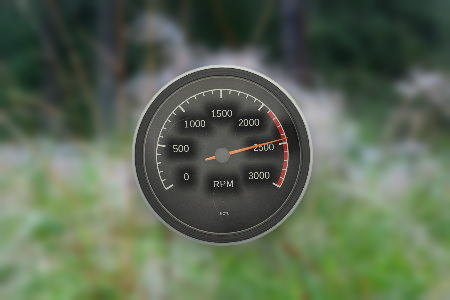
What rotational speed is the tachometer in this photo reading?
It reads 2450 rpm
